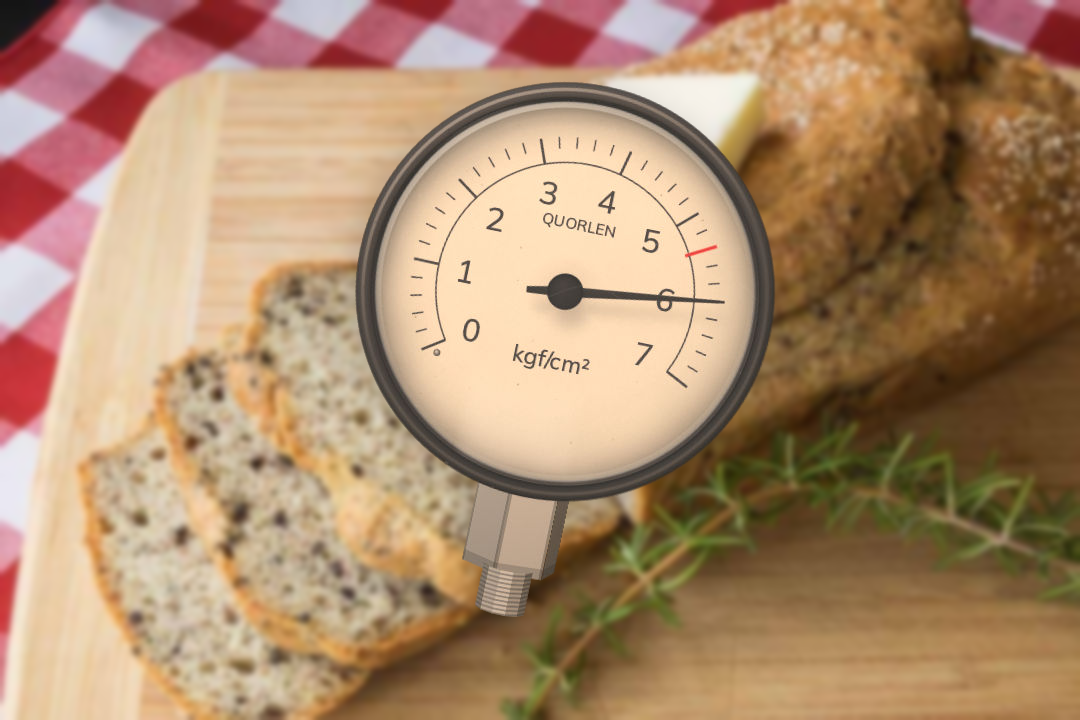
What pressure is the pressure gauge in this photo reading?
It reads 6 kg/cm²
